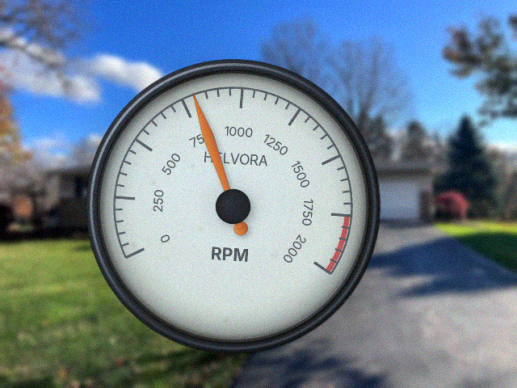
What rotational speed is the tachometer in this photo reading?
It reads 800 rpm
